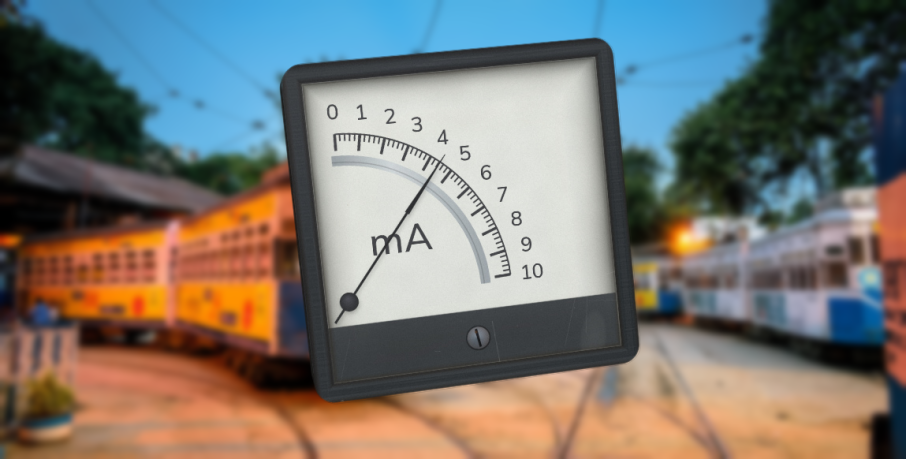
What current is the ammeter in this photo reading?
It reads 4.4 mA
